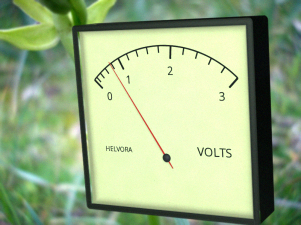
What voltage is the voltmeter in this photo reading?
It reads 0.8 V
